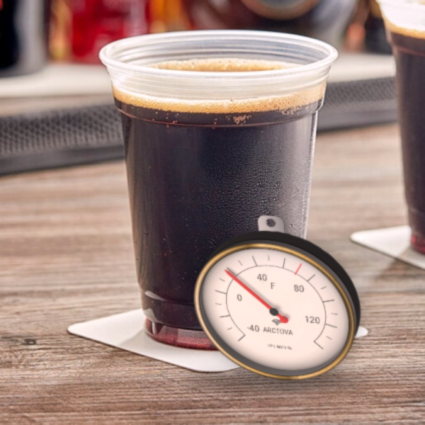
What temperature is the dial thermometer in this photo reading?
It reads 20 °F
